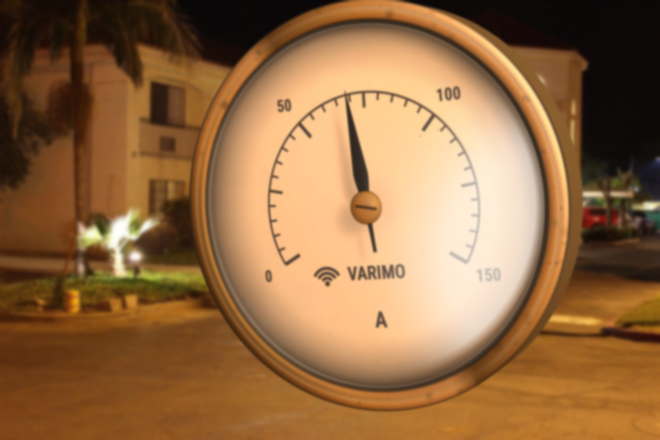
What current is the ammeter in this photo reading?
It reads 70 A
